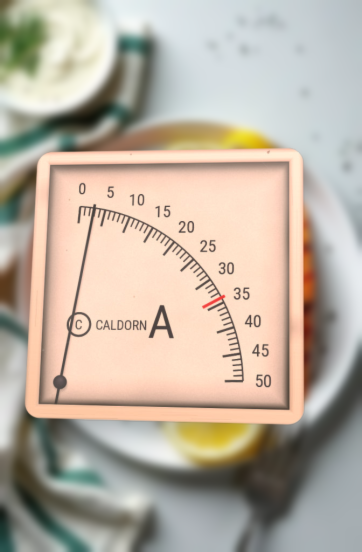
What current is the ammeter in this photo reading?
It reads 3 A
